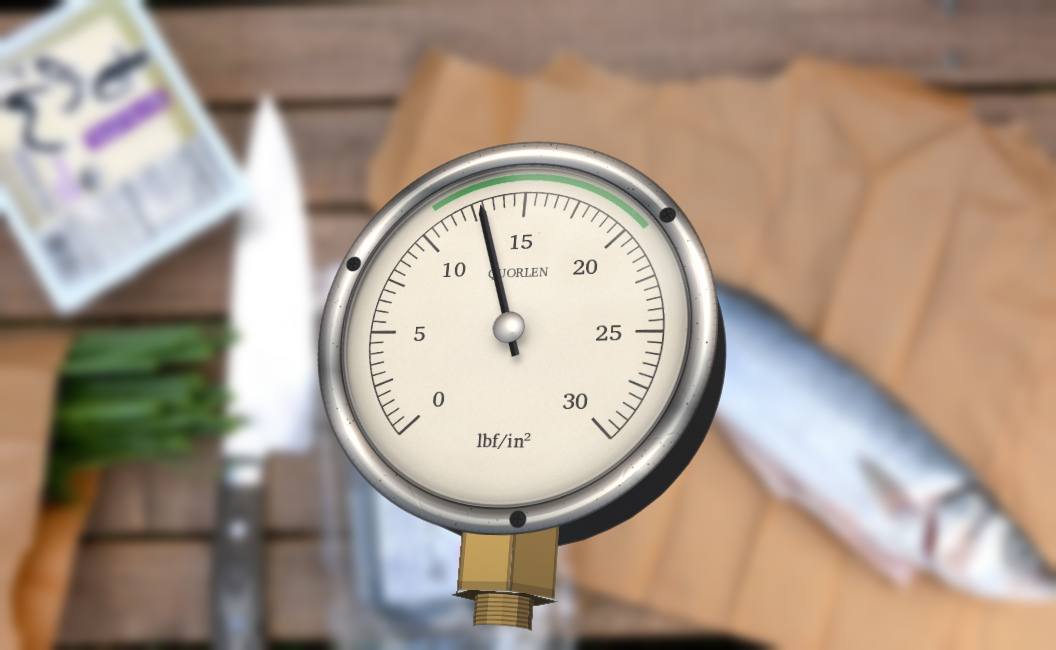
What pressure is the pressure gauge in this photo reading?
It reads 13 psi
